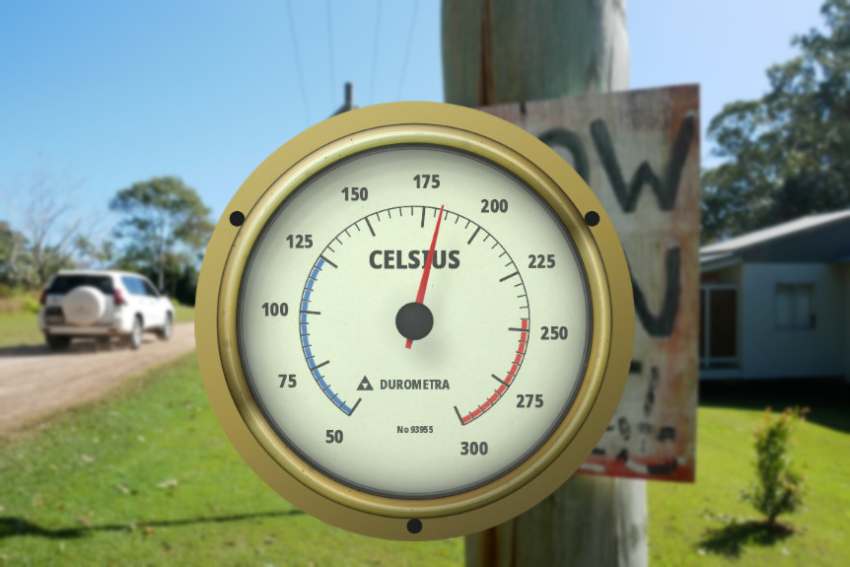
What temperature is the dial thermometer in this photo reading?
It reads 182.5 °C
